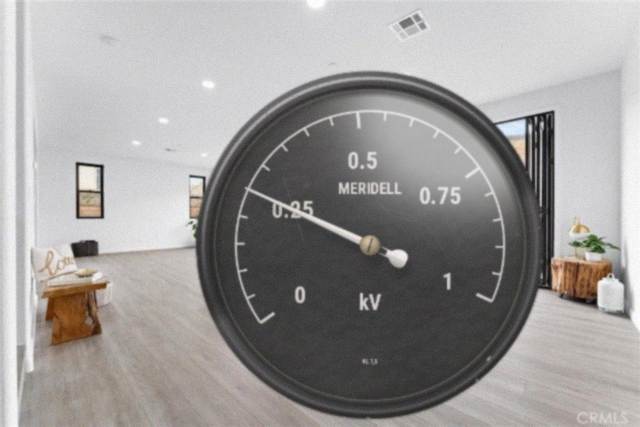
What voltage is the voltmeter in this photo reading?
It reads 0.25 kV
